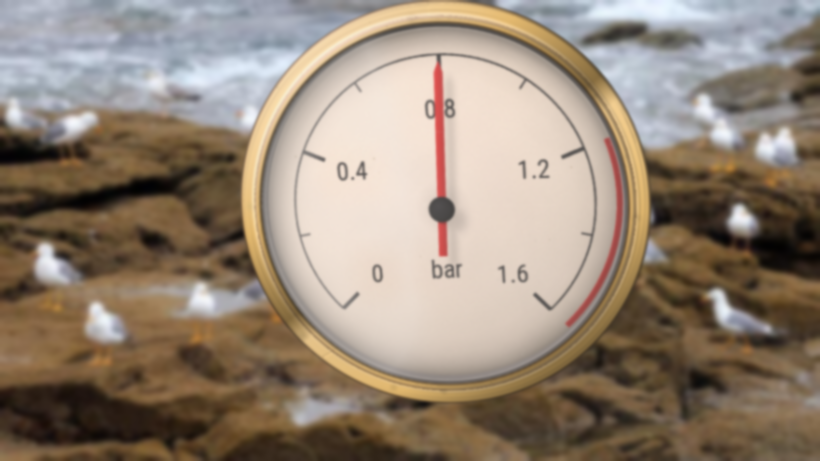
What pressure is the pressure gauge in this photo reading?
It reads 0.8 bar
